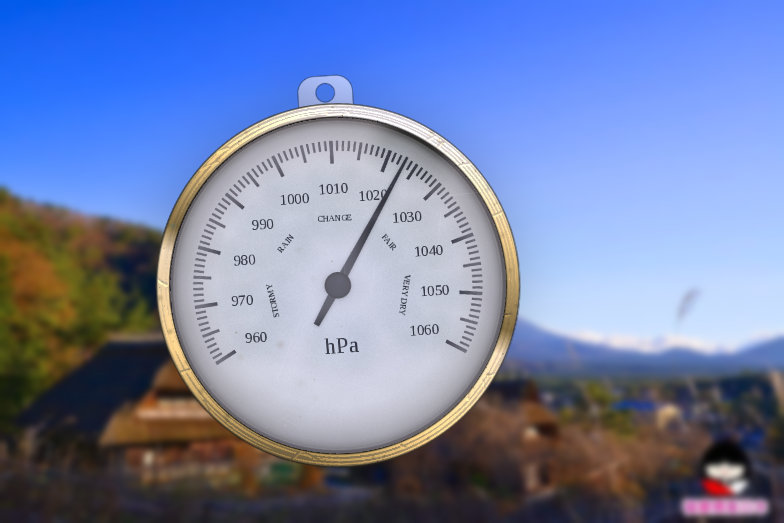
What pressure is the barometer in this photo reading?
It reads 1023 hPa
